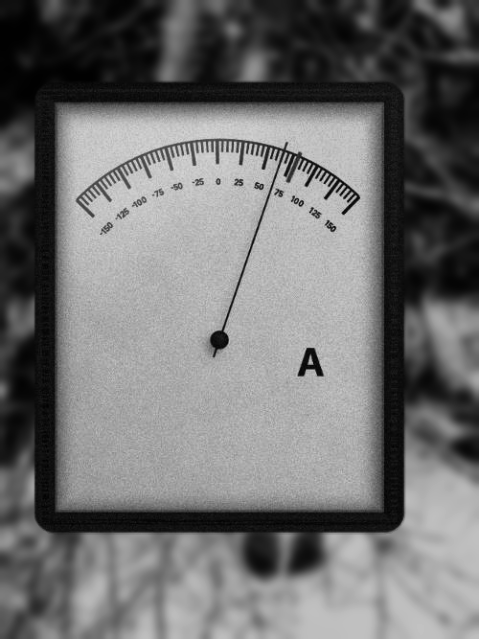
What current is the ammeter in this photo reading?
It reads 65 A
